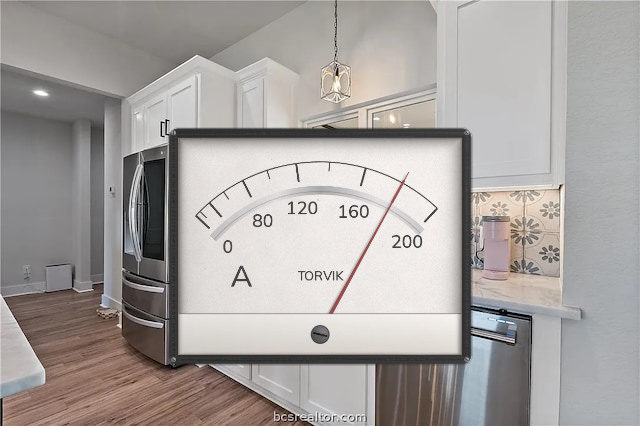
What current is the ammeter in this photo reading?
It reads 180 A
